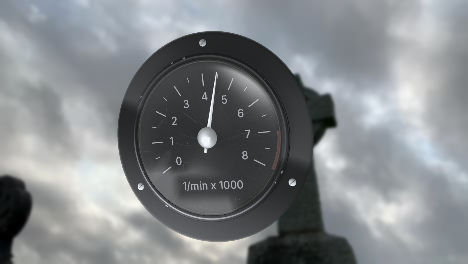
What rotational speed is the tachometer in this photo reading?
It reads 4500 rpm
